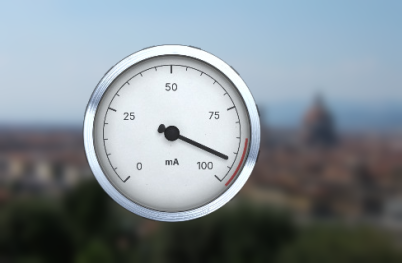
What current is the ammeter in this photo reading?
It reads 92.5 mA
